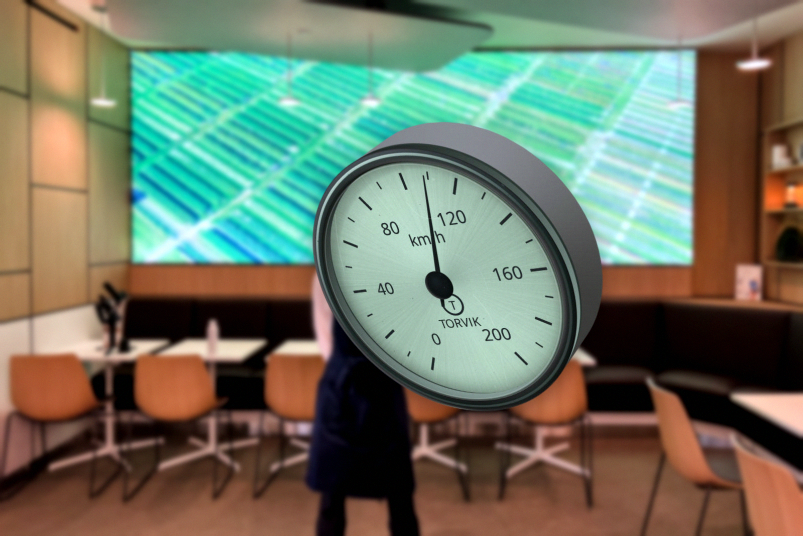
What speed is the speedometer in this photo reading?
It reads 110 km/h
